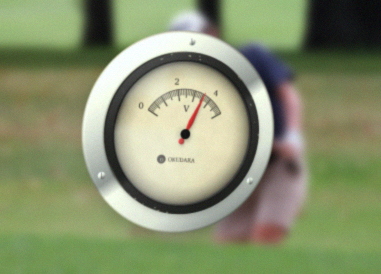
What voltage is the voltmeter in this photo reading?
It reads 3.5 V
